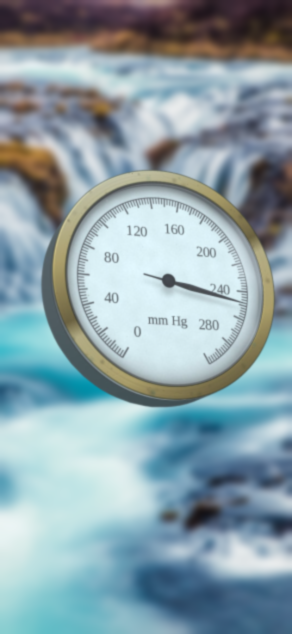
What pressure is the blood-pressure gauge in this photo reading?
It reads 250 mmHg
